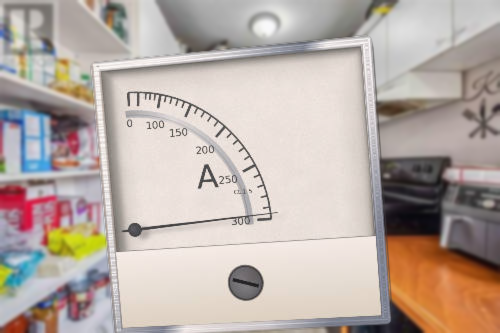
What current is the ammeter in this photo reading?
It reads 295 A
